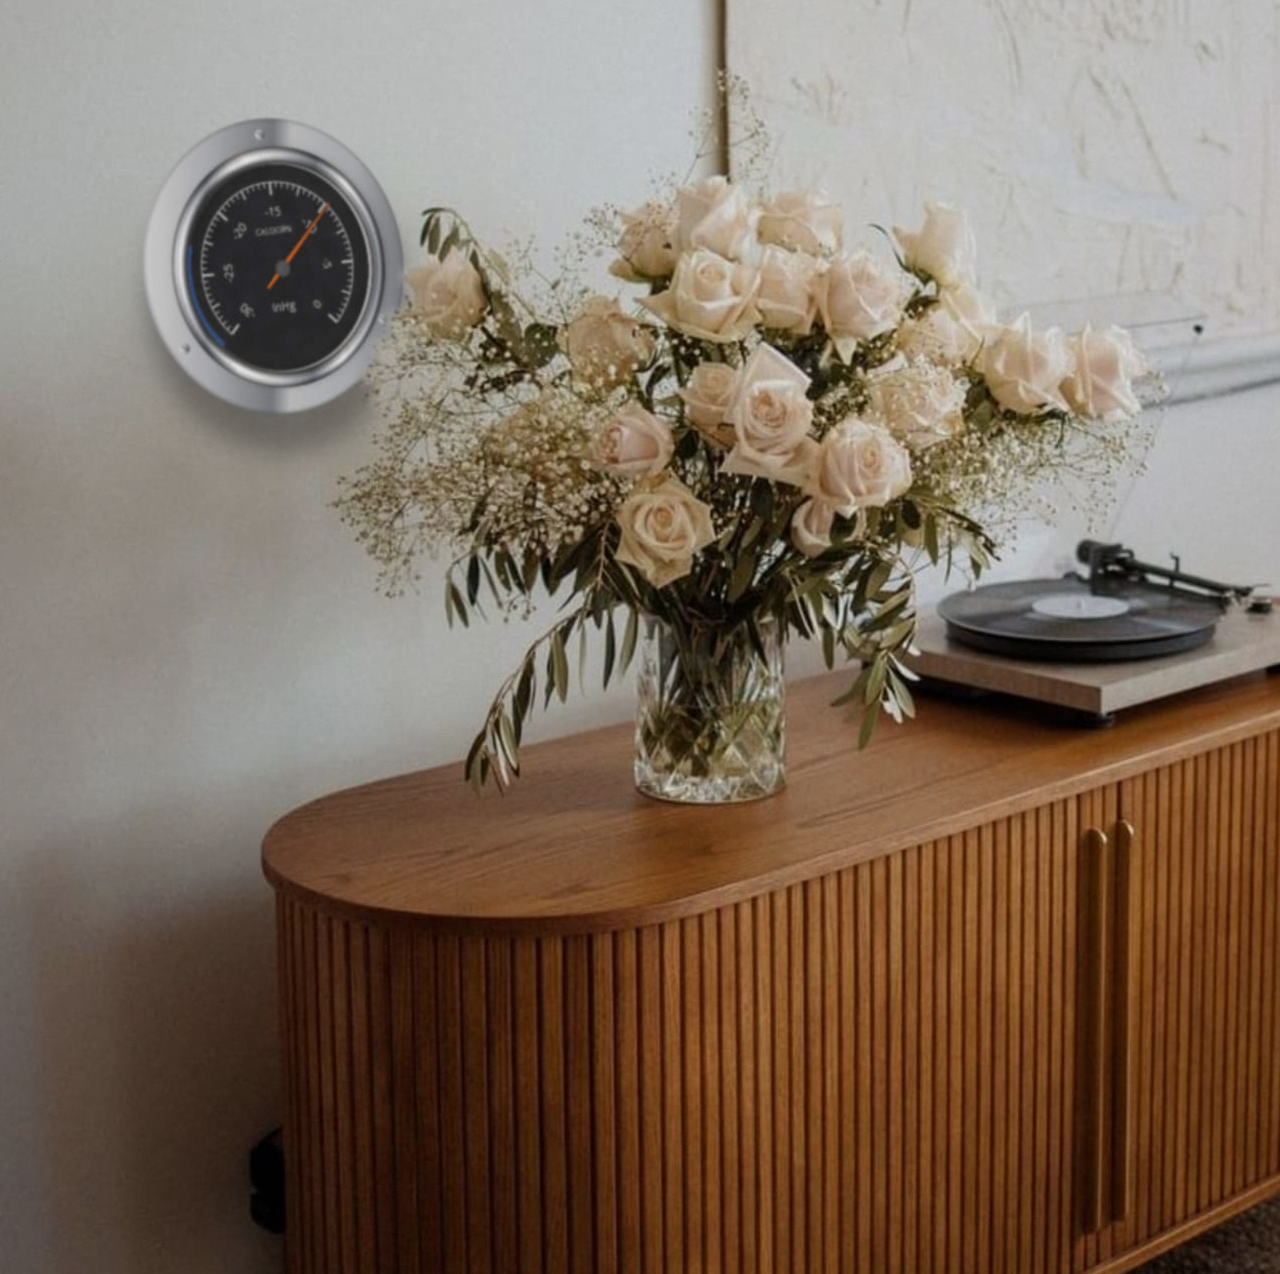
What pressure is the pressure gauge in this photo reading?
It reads -10 inHg
